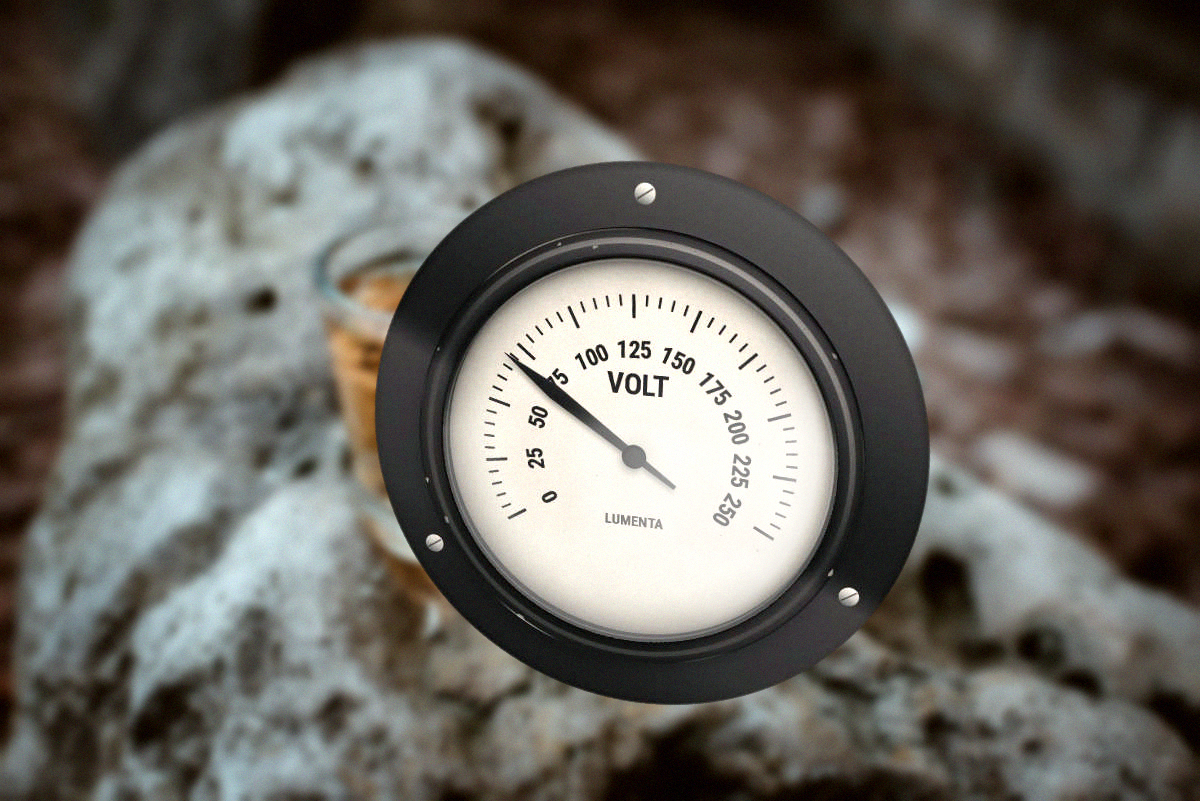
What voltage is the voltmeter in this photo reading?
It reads 70 V
